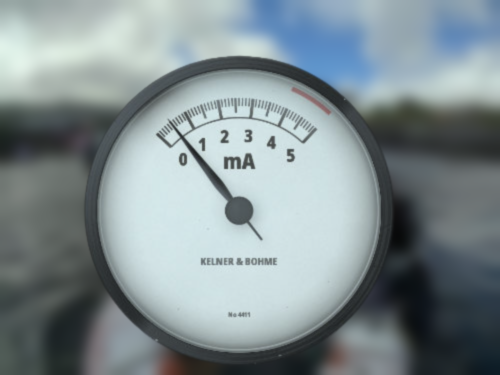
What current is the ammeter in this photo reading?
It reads 0.5 mA
